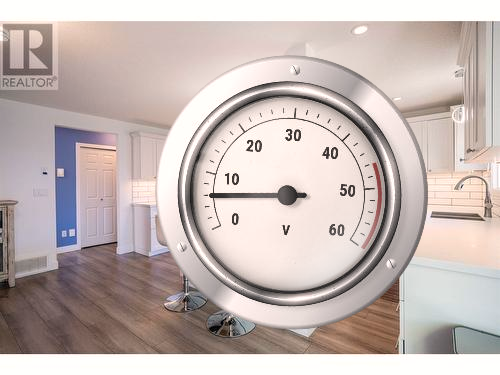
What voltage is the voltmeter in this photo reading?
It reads 6 V
